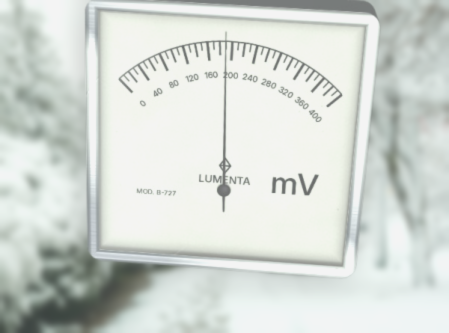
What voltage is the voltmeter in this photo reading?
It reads 190 mV
